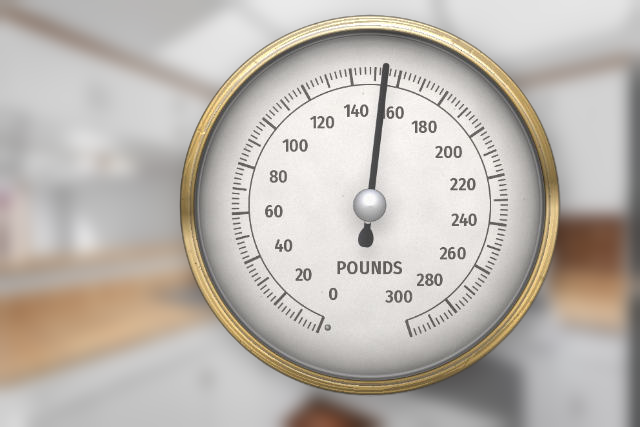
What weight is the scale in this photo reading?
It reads 154 lb
